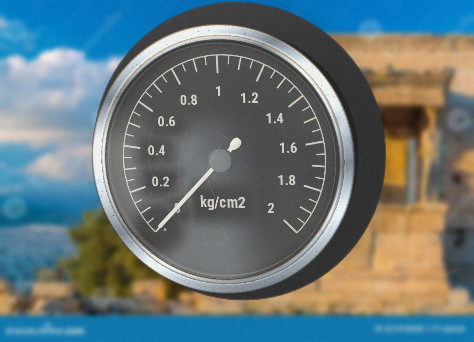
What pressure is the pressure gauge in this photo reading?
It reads 0 kg/cm²
